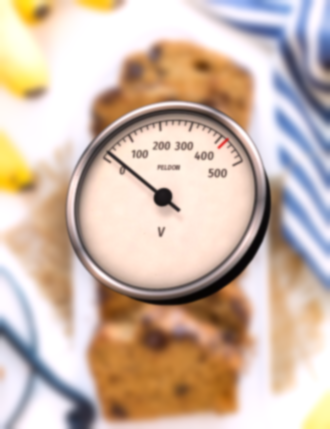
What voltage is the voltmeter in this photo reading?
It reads 20 V
